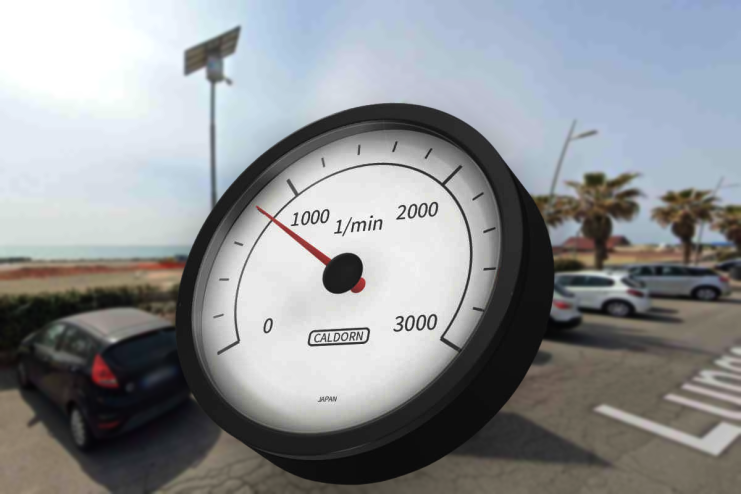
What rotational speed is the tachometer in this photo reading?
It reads 800 rpm
